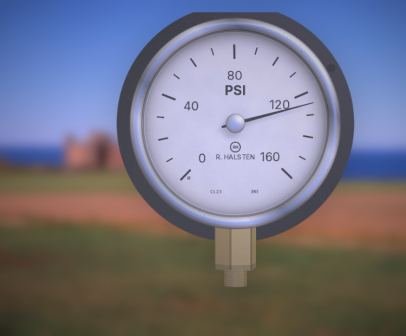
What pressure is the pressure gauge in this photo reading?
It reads 125 psi
